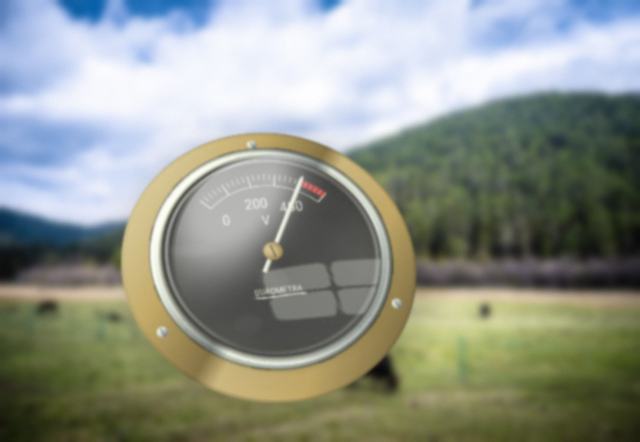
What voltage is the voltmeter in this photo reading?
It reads 400 V
